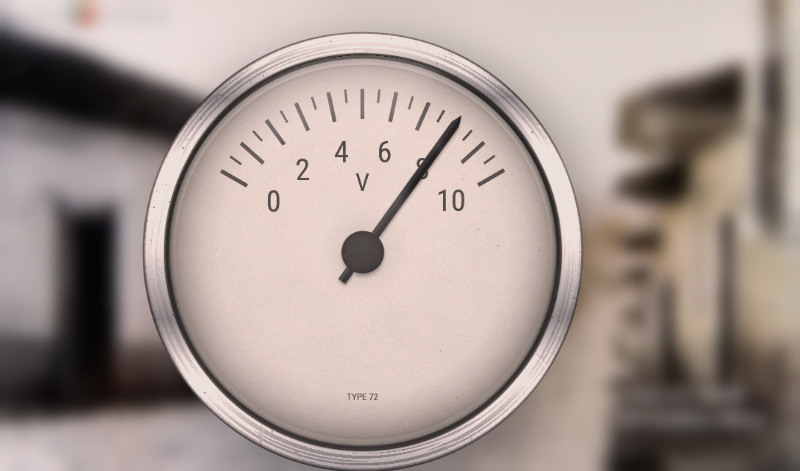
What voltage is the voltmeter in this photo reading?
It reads 8 V
